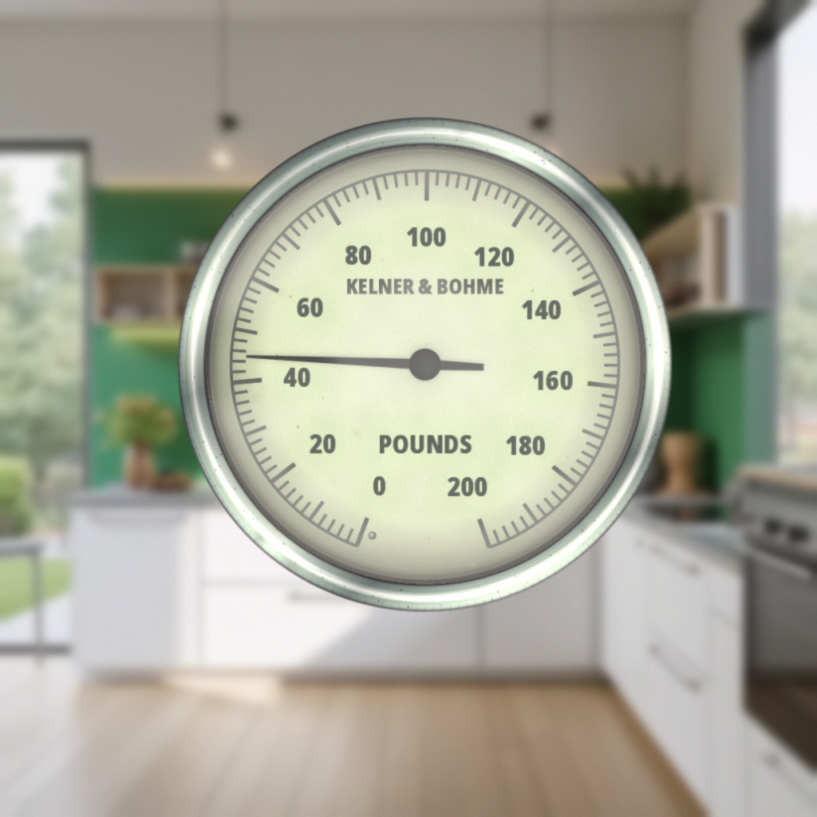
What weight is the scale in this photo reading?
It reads 45 lb
